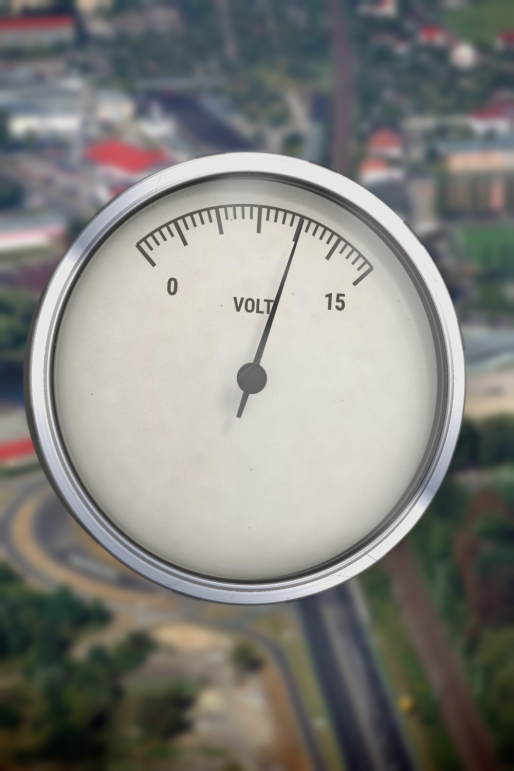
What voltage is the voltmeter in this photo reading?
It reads 10 V
